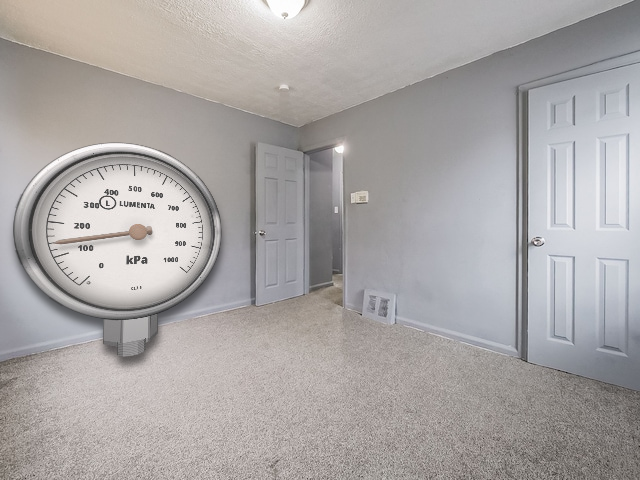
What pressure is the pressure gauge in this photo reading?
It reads 140 kPa
